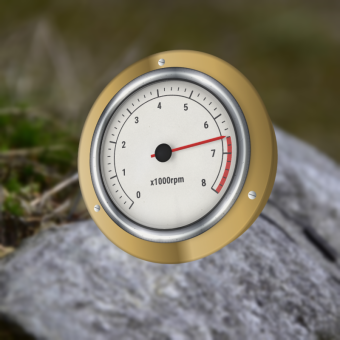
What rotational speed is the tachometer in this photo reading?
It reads 6600 rpm
